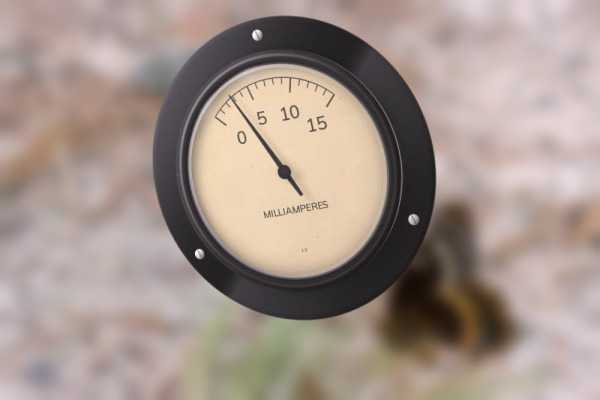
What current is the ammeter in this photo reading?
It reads 3 mA
